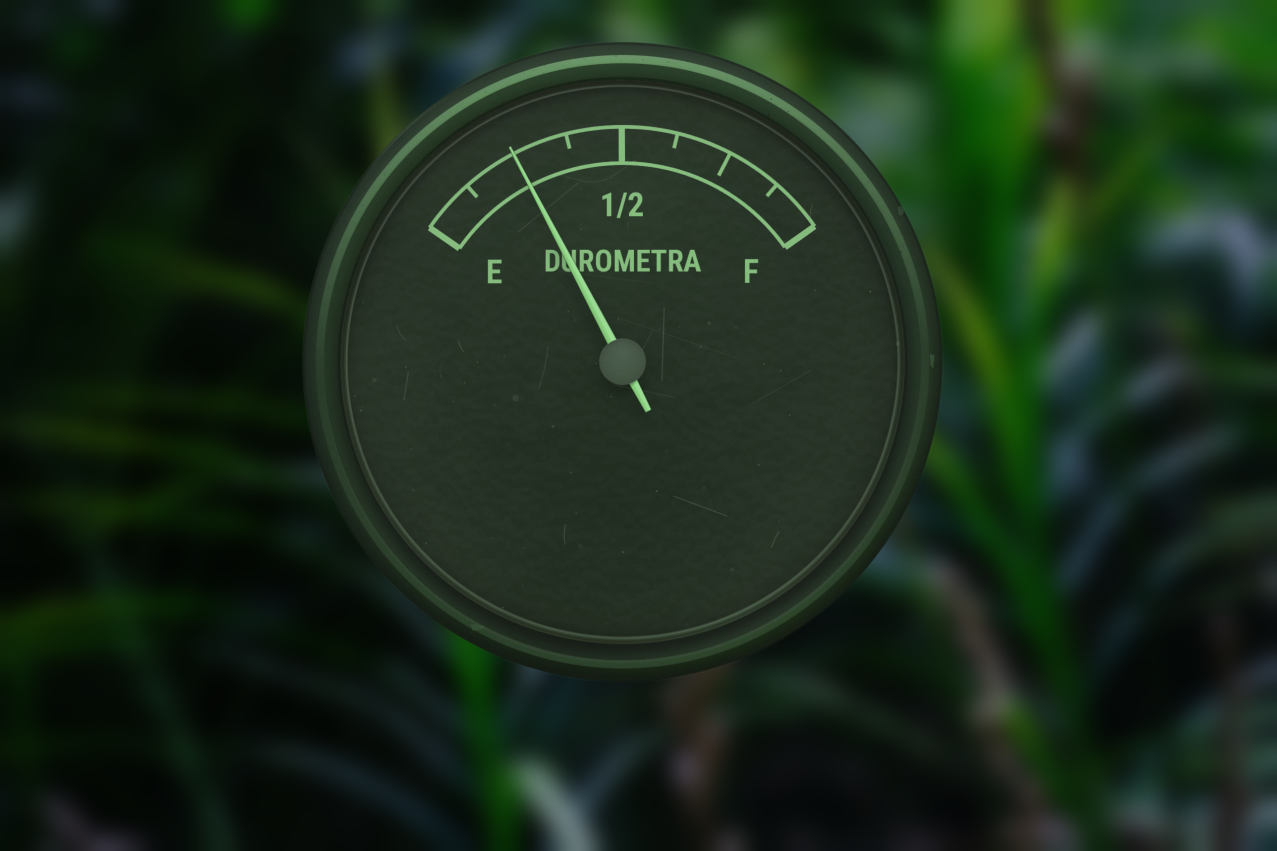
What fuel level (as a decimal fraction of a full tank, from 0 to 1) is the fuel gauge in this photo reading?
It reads 0.25
